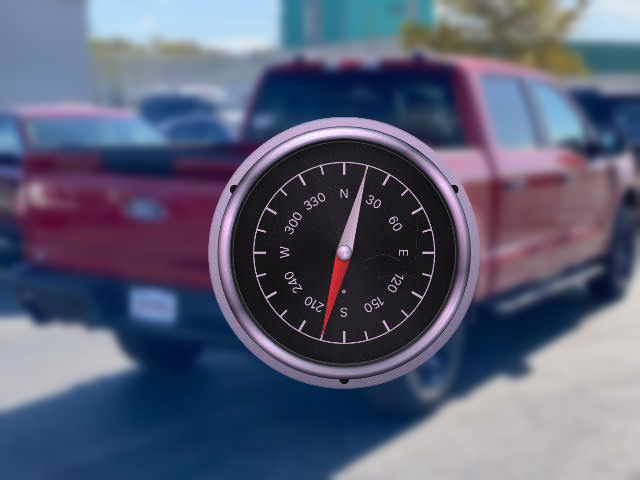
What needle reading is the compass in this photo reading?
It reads 195 °
